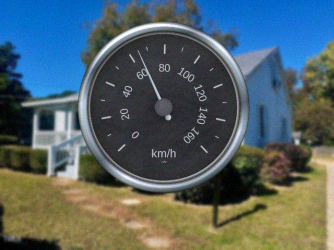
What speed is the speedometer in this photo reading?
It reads 65 km/h
